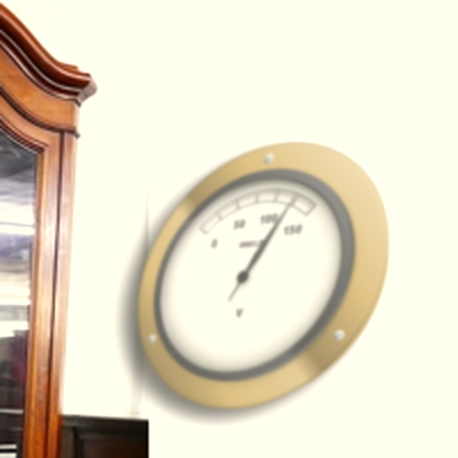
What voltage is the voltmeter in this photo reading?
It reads 125 V
